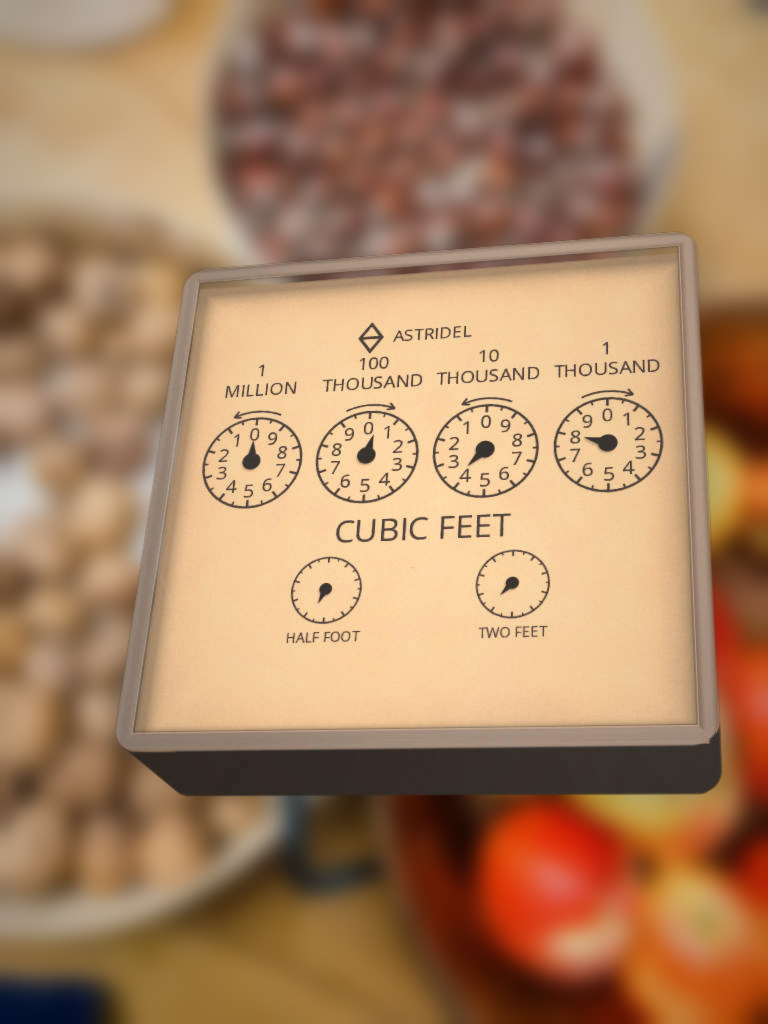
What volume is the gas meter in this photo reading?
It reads 3800 ft³
